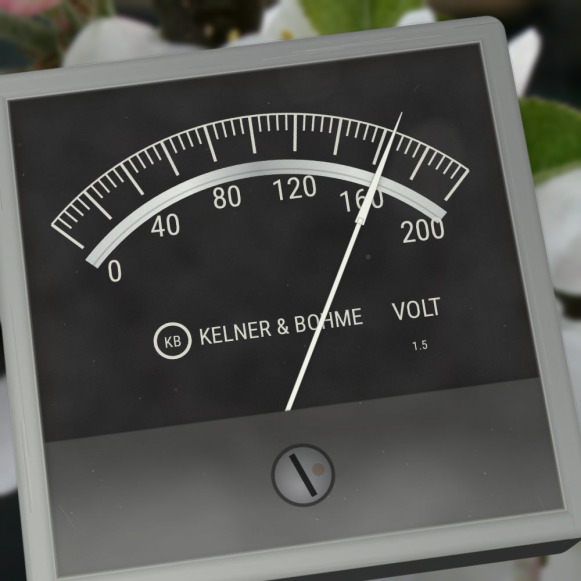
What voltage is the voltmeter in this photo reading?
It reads 164 V
